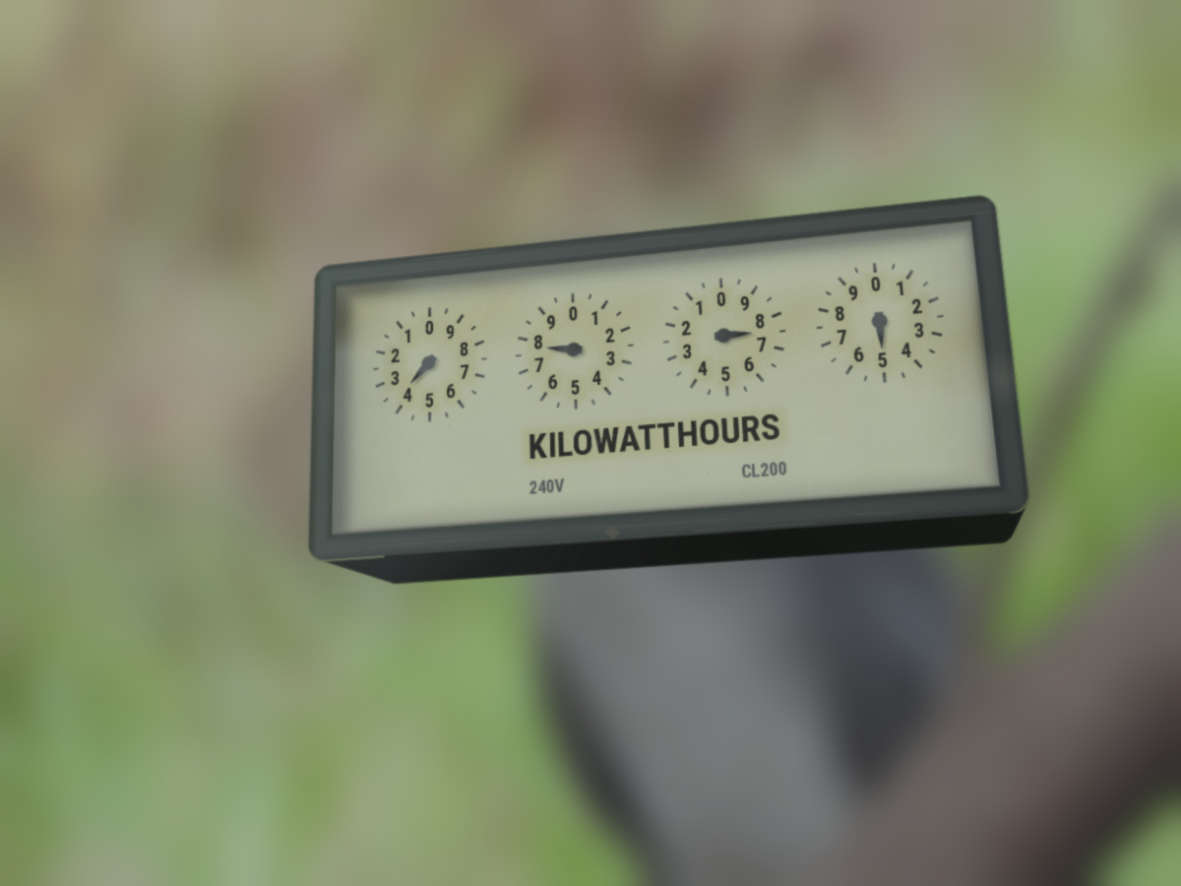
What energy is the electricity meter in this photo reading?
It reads 3775 kWh
